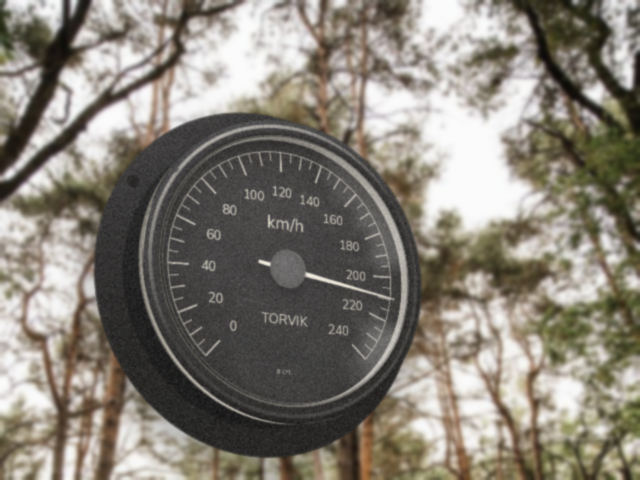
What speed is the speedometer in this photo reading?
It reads 210 km/h
